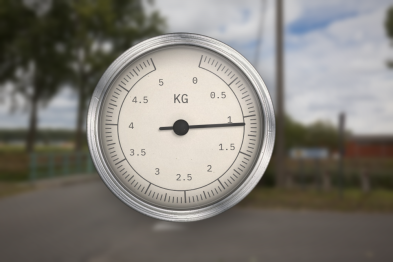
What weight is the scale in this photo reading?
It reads 1.1 kg
